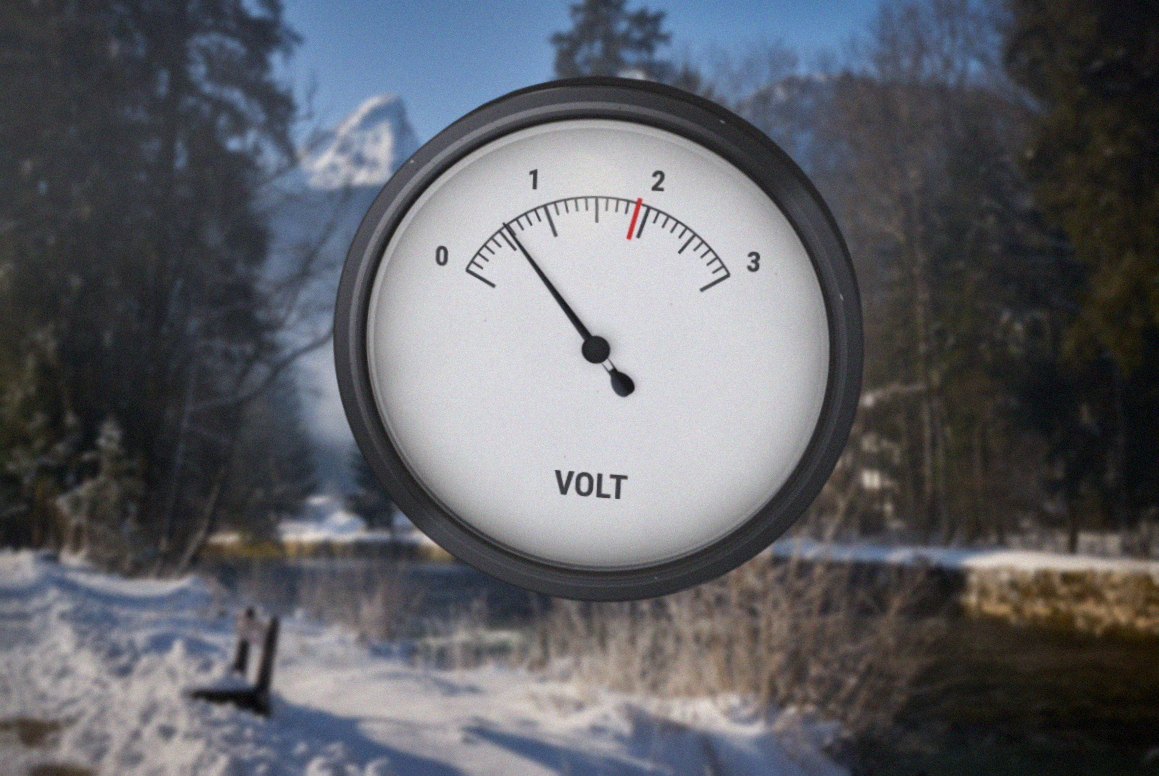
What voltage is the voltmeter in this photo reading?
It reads 0.6 V
